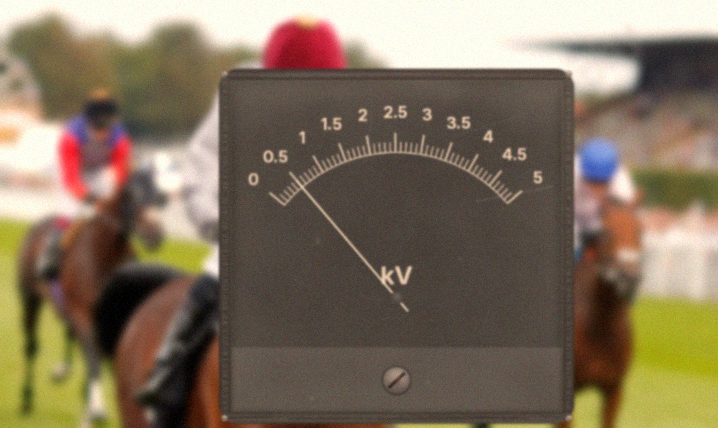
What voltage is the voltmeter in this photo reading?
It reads 0.5 kV
